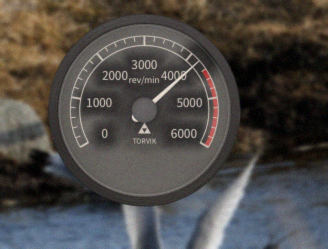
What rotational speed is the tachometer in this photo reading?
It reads 4200 rpm
